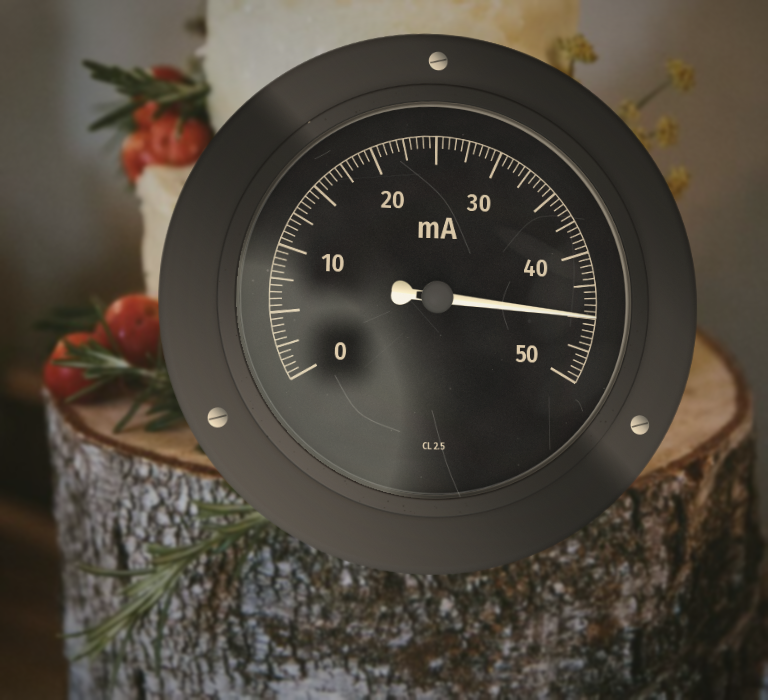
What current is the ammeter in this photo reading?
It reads 45 mA
